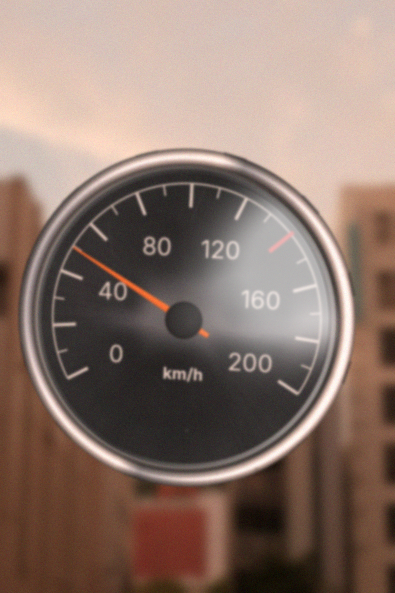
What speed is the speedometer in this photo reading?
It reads 50 km/h
